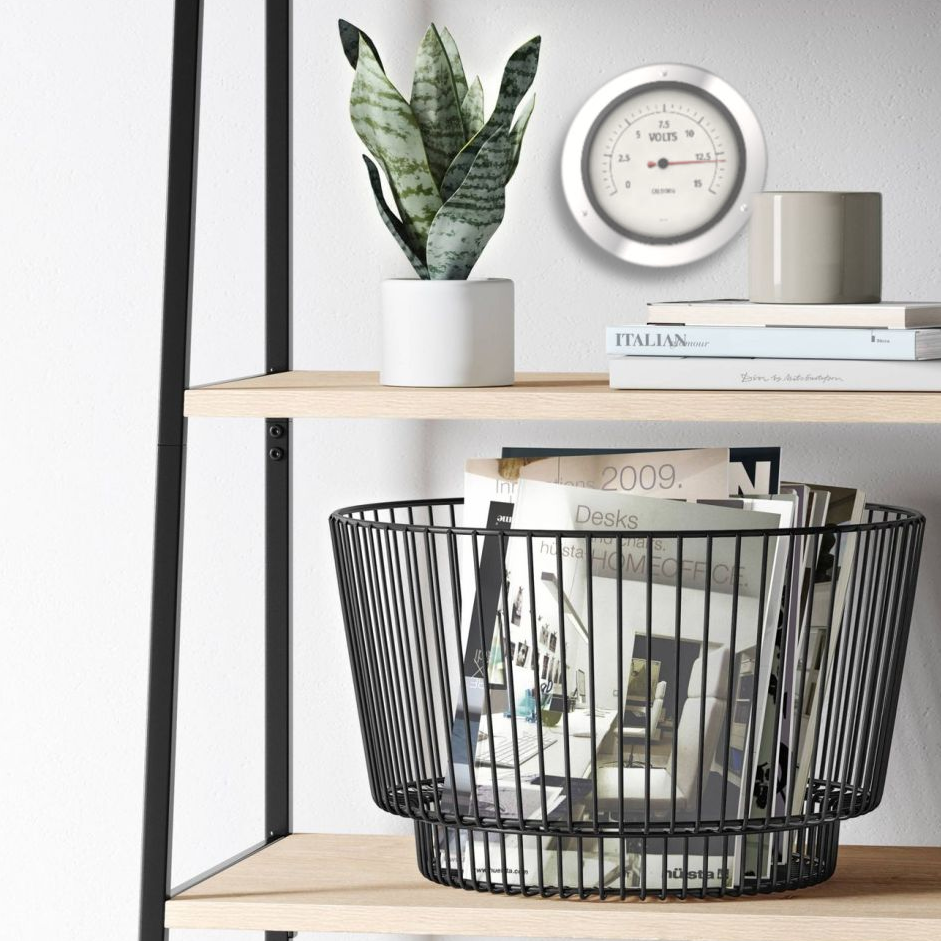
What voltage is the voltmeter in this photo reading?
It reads 13 V
